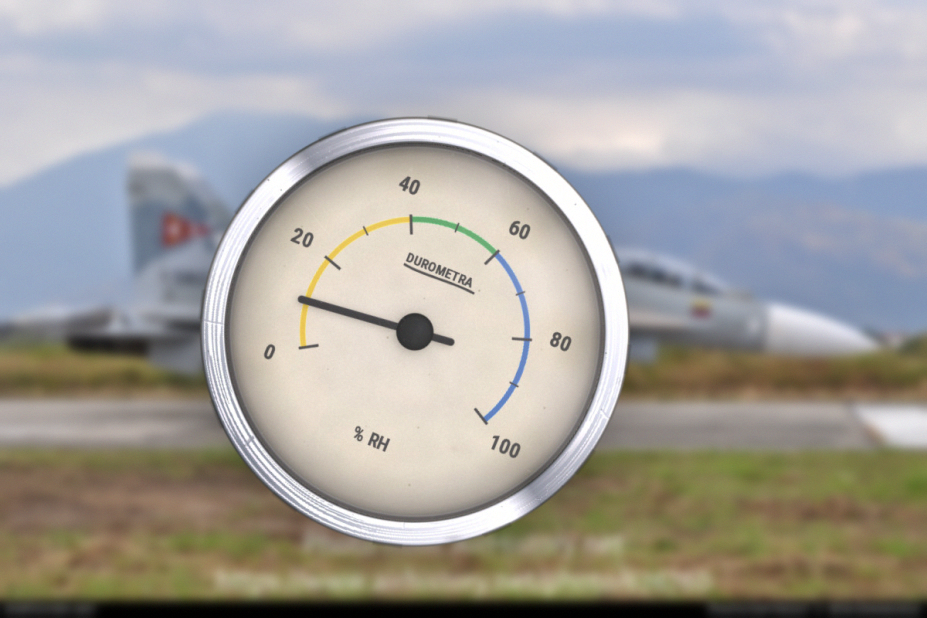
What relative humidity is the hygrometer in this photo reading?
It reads 10 %
